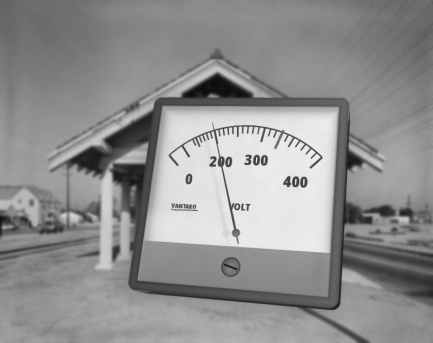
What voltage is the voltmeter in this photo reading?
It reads 200 V
